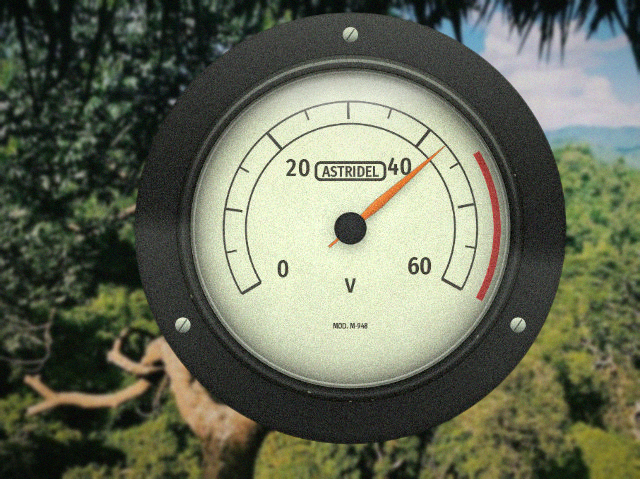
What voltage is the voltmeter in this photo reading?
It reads 42.5 V
